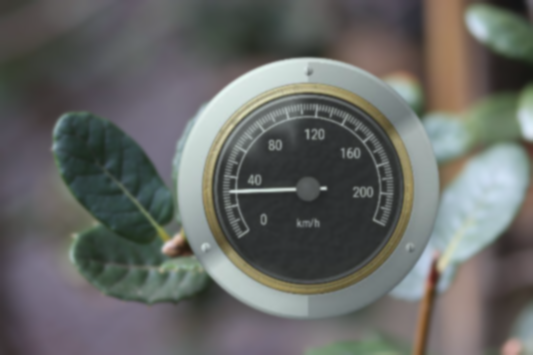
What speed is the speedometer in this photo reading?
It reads 30 km/h
